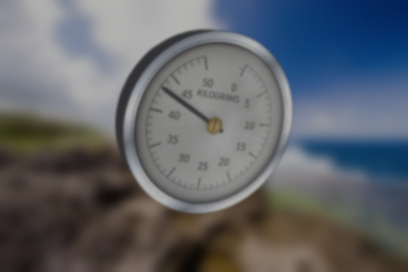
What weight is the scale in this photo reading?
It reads 43 kg
